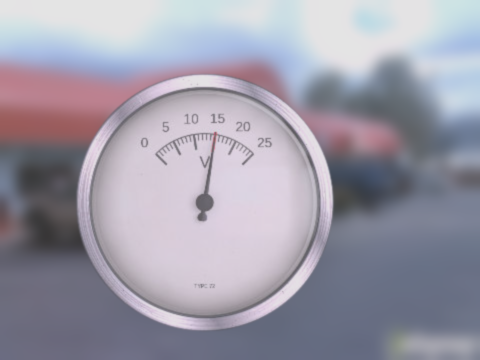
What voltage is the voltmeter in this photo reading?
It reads 15 V
